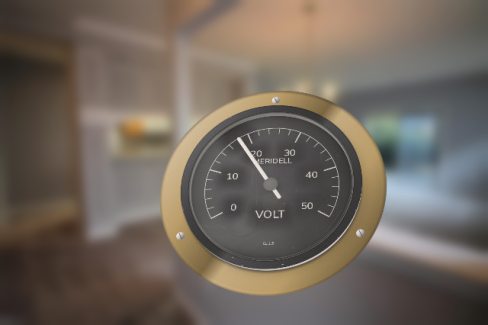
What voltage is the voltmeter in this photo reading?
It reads 18 V
